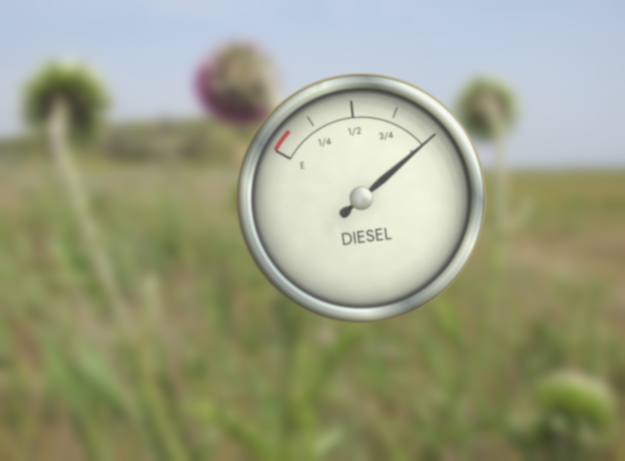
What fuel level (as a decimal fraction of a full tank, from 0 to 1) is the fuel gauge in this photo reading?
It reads 1
